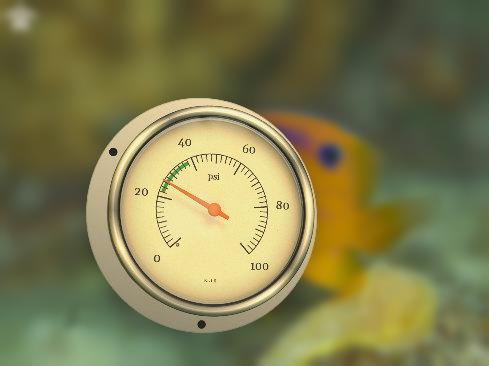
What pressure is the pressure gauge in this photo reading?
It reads 26 psi
